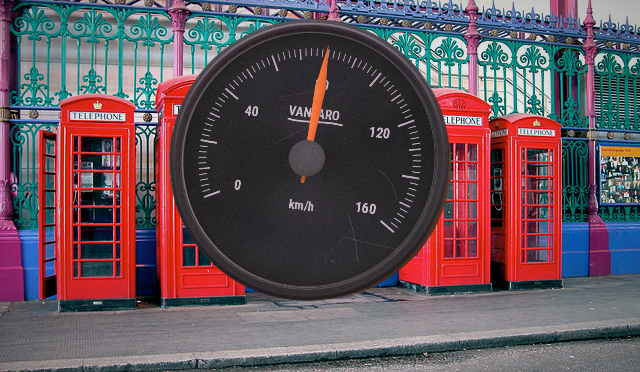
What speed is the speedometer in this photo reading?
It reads 80 km/h
